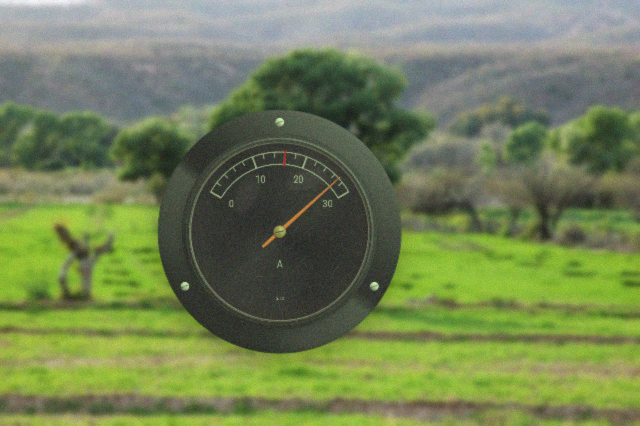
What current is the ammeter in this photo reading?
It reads 27 A
